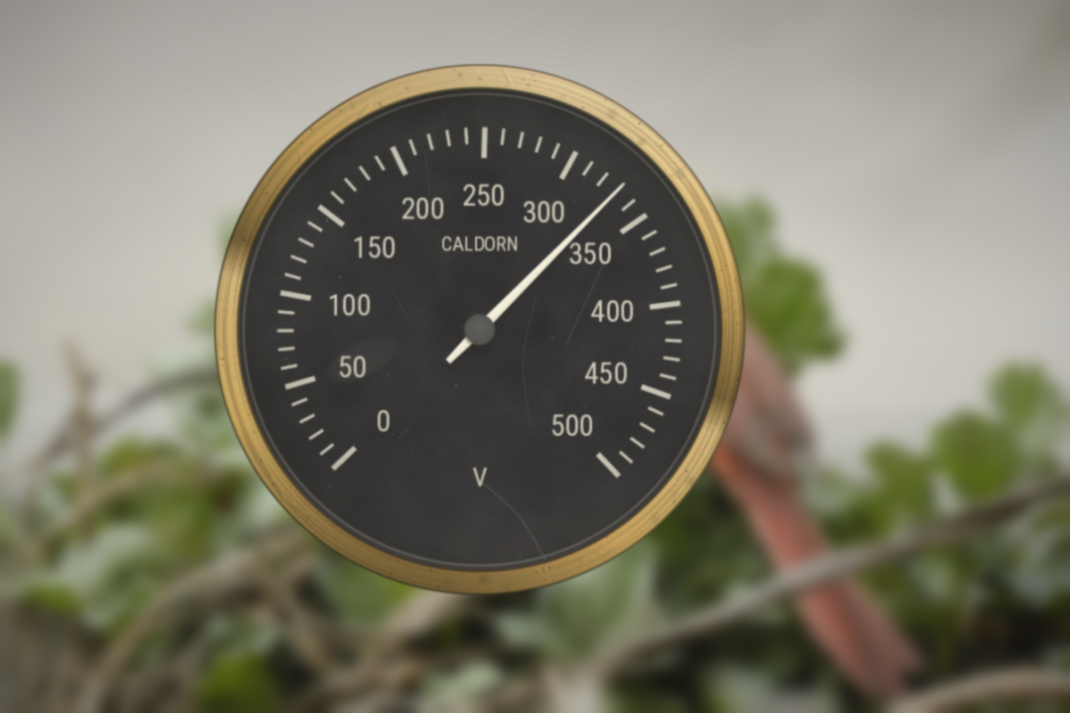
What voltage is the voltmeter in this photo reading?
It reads 330 V
